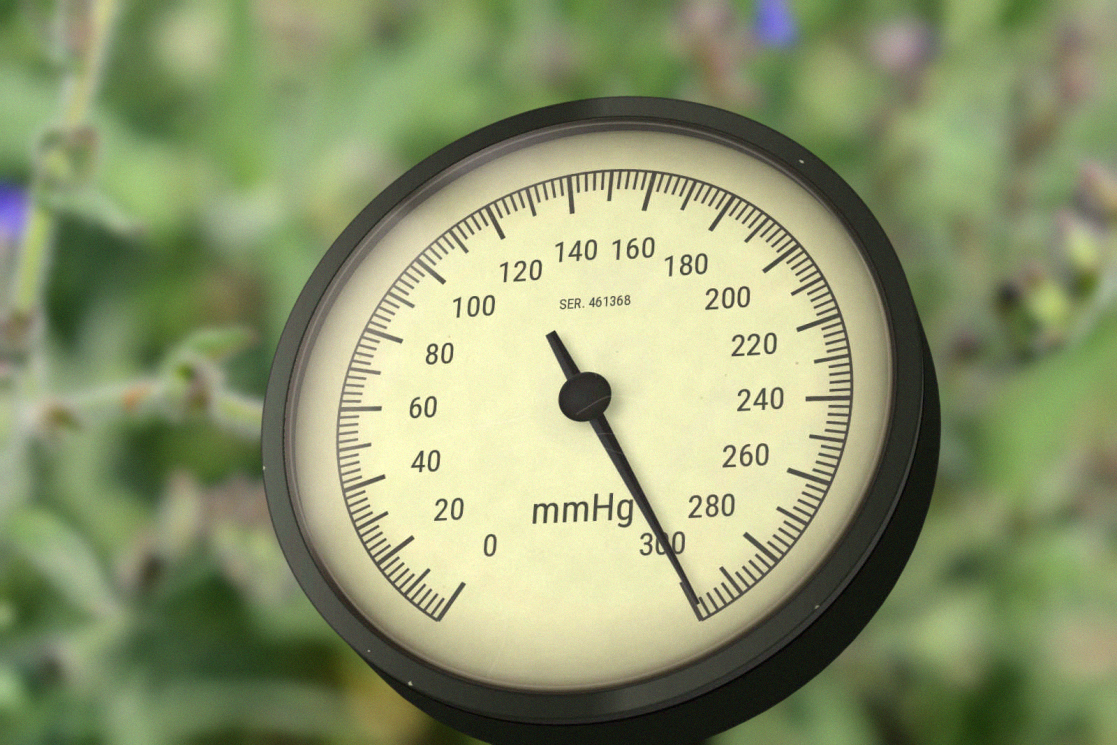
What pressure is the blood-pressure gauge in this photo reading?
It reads 299 mmHg
